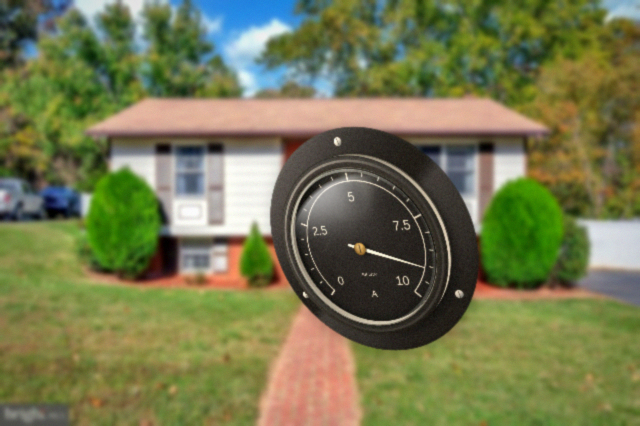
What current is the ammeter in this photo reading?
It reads 9 A
